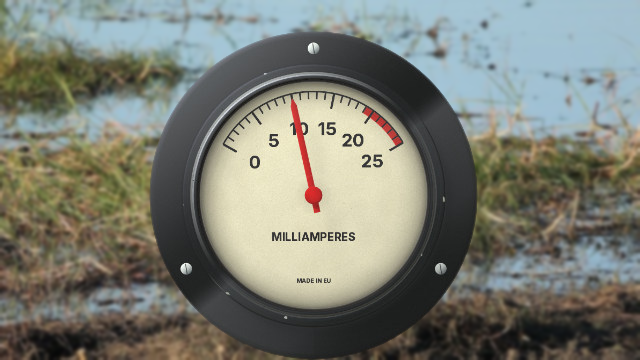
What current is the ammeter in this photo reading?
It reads 10 mA
